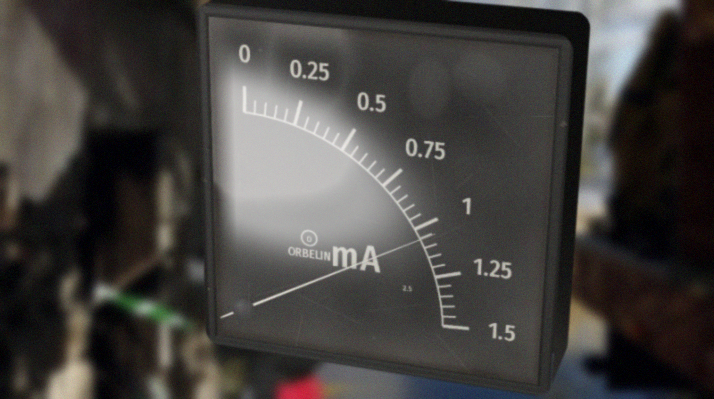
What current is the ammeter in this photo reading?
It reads 1.05 mA
